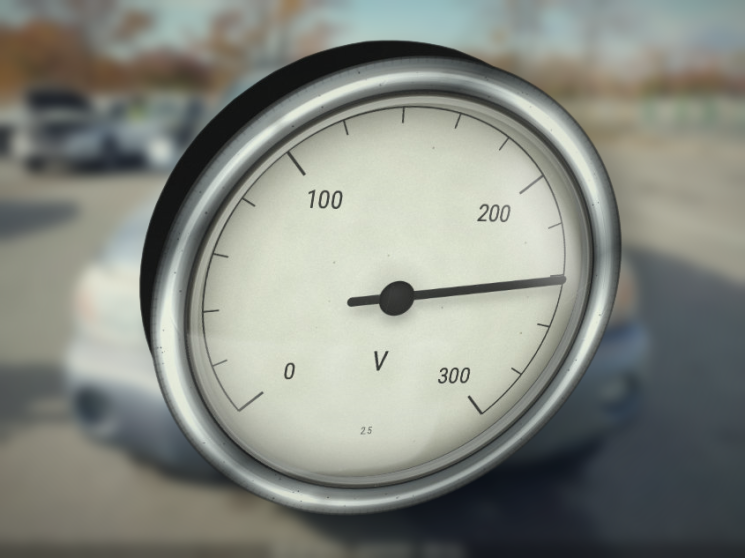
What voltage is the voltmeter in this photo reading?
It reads 240 V
